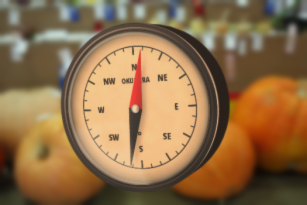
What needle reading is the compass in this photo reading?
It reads 10 °
